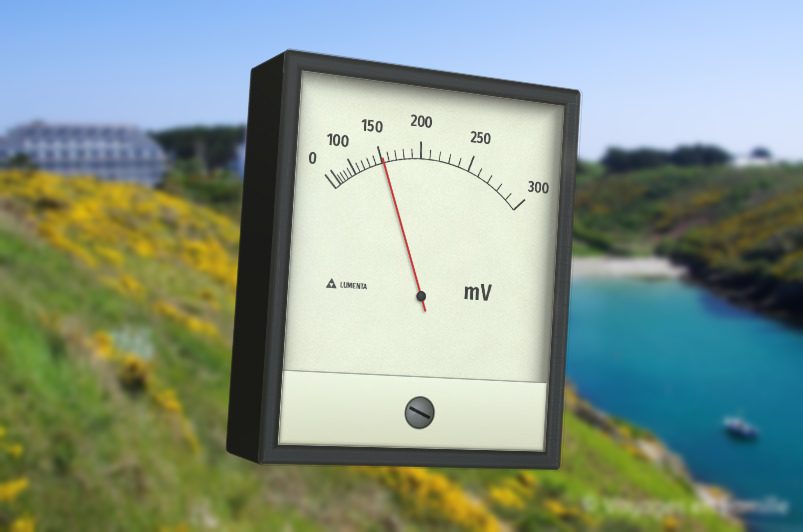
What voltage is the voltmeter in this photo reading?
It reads 150 mV
